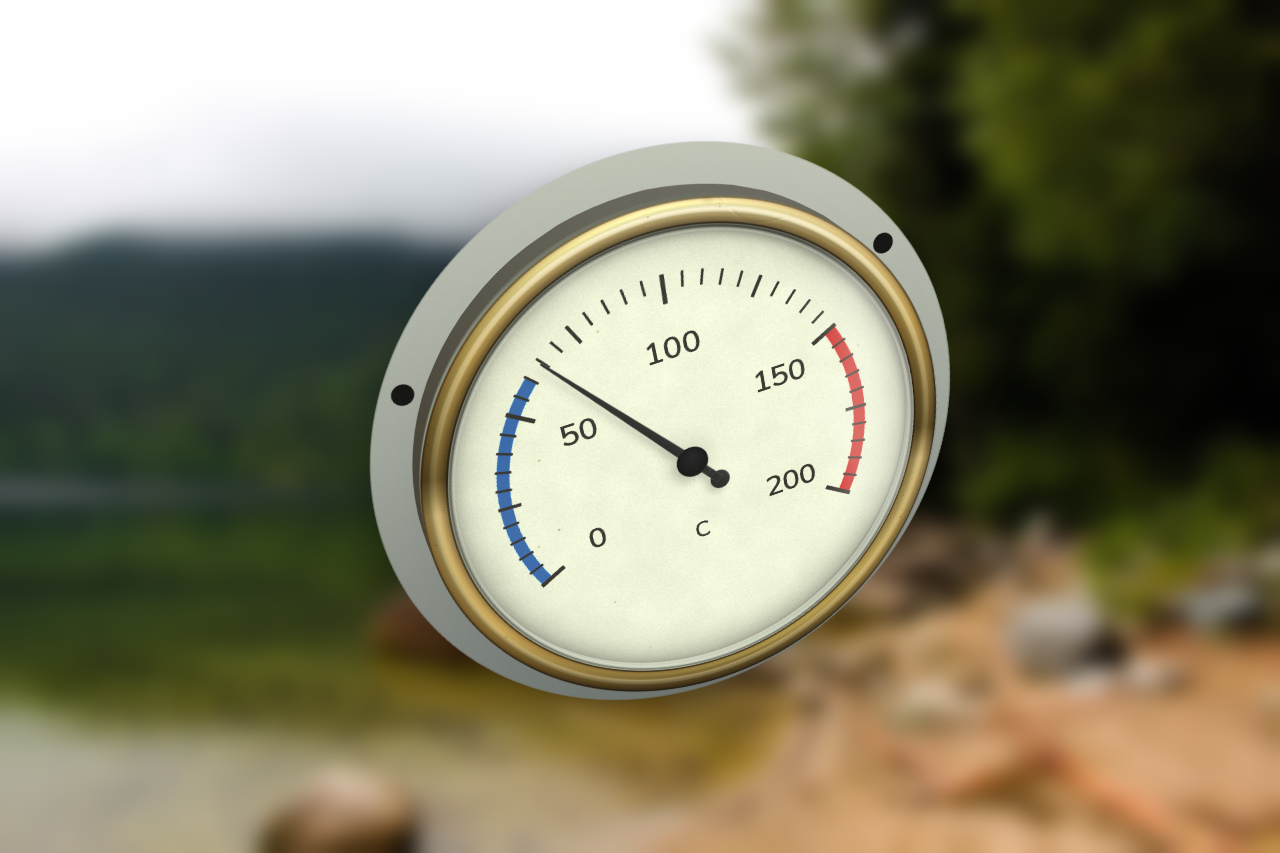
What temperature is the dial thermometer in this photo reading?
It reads 65 °C
